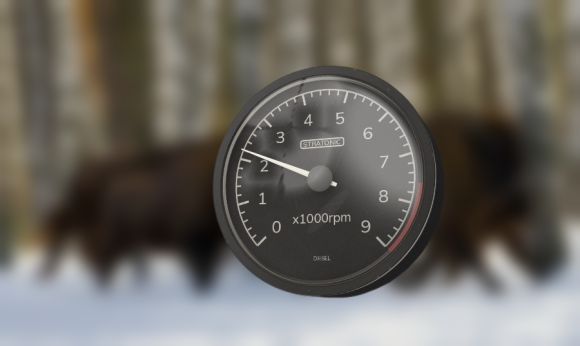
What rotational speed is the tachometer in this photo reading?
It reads 2200 rpm
